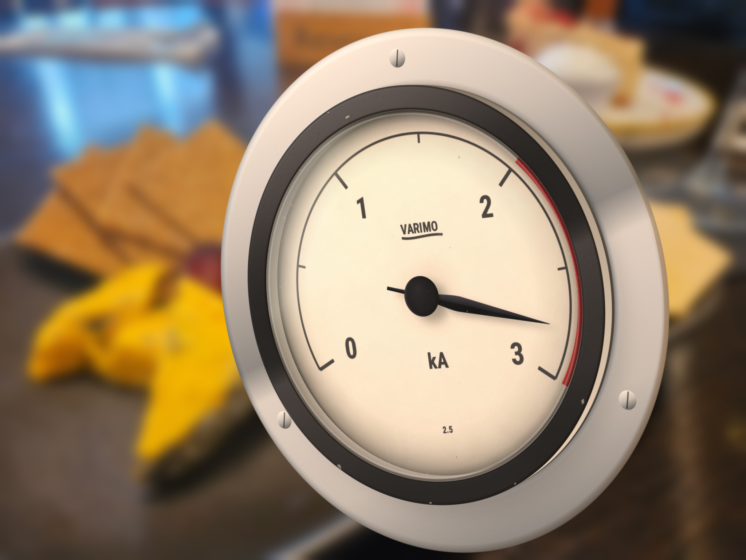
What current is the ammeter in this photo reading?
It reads 2.75 kA
